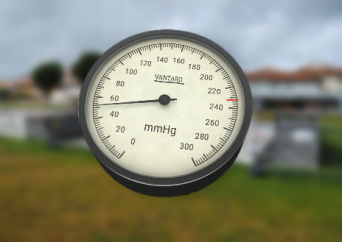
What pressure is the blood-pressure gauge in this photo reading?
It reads 50 mmHg
